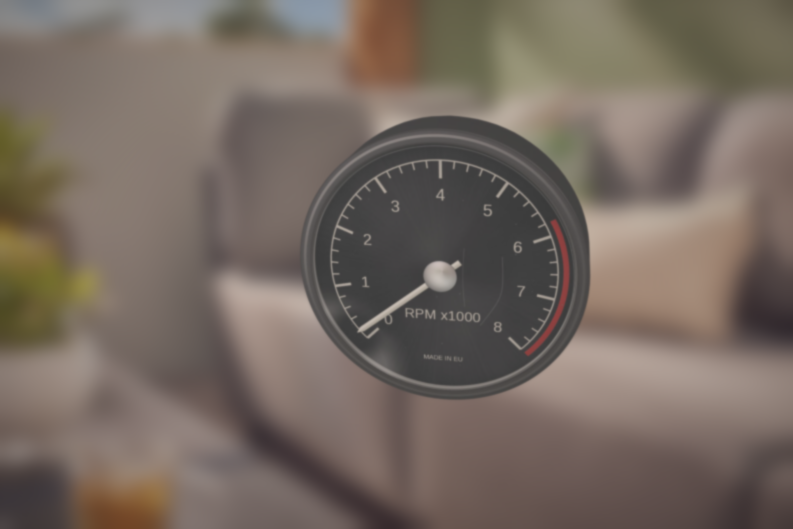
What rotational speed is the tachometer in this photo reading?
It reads 200 rpm
